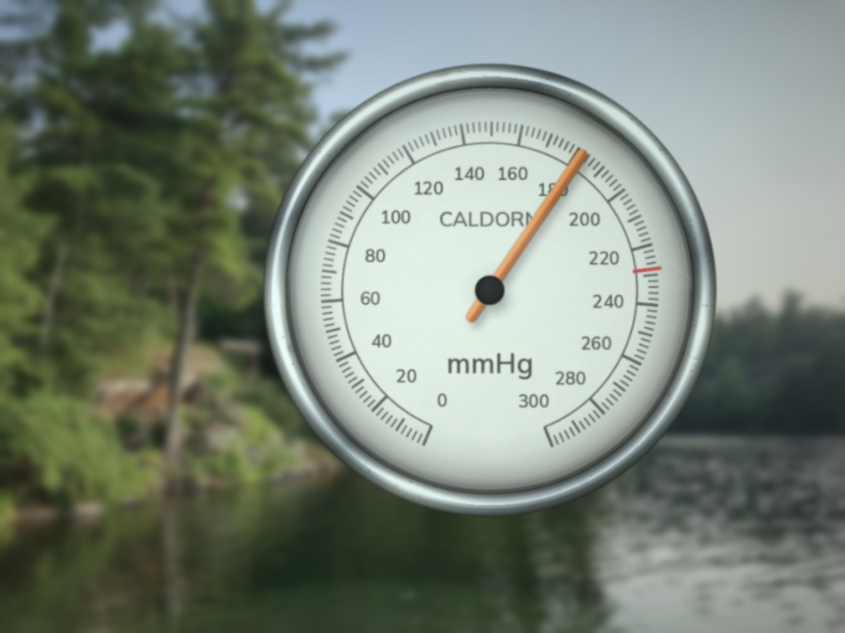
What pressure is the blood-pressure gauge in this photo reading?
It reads 182 mmHg
